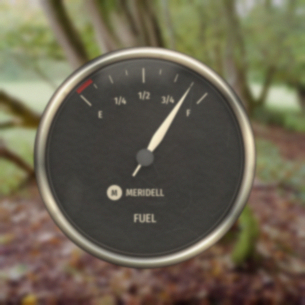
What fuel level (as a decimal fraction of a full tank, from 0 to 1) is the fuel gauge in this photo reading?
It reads 0.875
